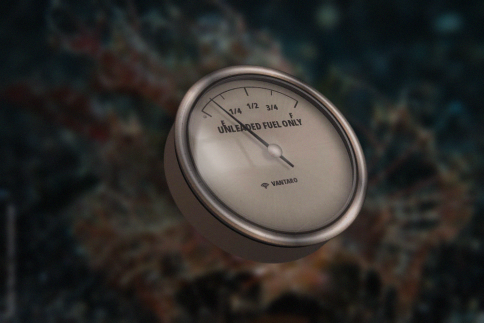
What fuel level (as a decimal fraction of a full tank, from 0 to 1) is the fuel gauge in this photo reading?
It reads 0.125
